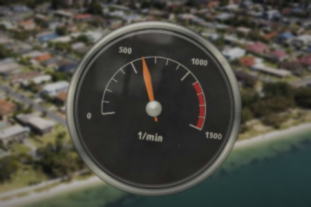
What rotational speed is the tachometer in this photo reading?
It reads 600 rpm
